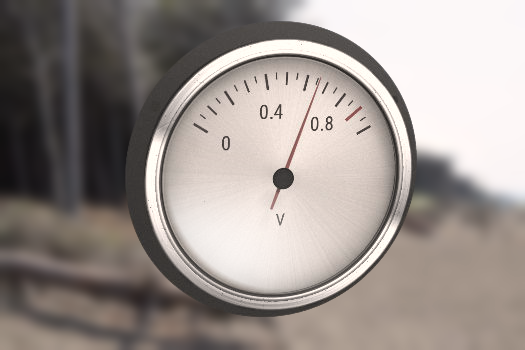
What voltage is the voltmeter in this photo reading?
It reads 0.65 V
